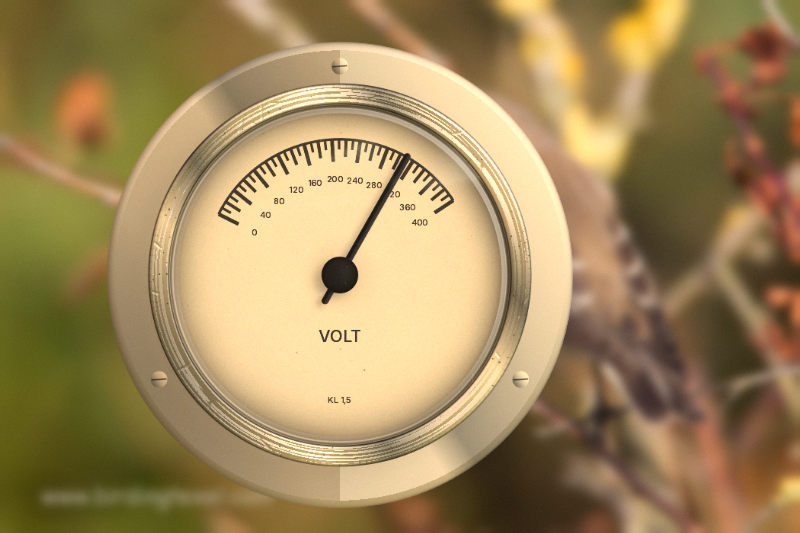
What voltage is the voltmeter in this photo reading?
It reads 310 V
